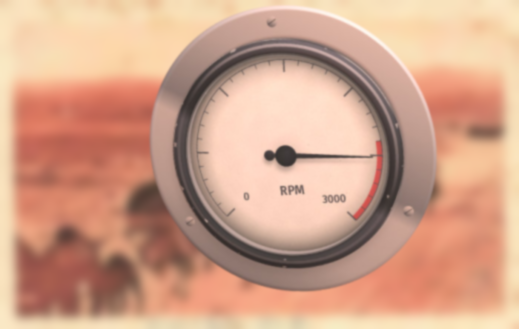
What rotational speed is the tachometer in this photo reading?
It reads 2500 rpm
